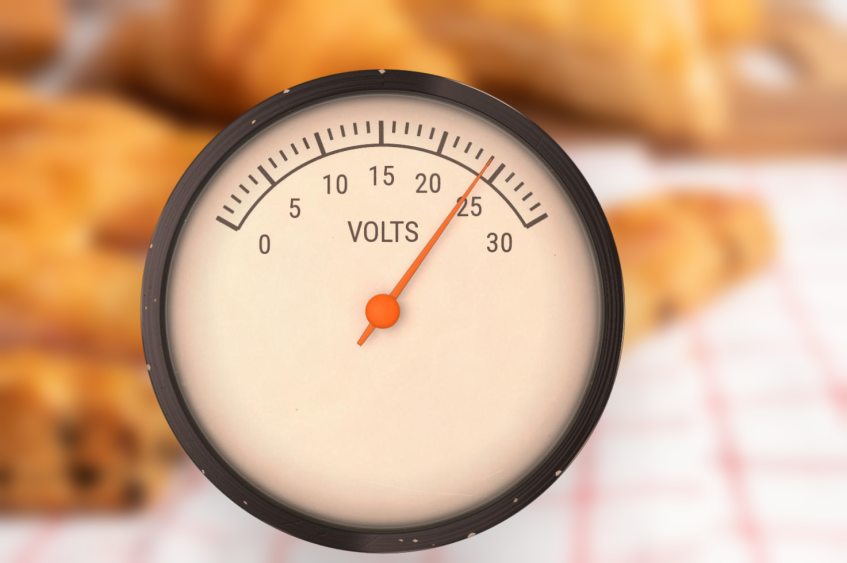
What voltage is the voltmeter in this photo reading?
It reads 24 V
